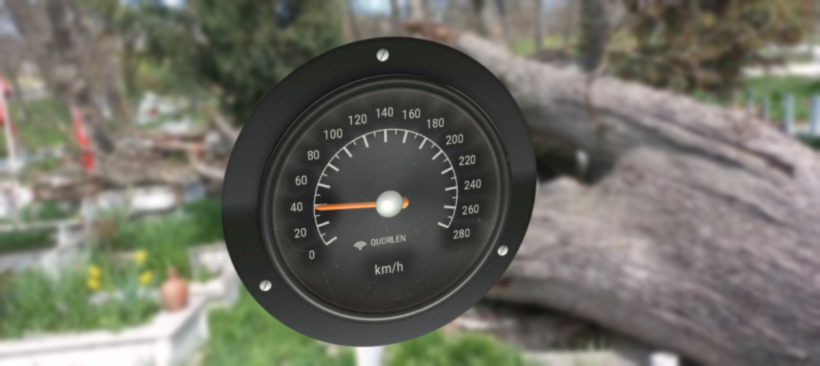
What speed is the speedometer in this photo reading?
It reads 40 km/h
